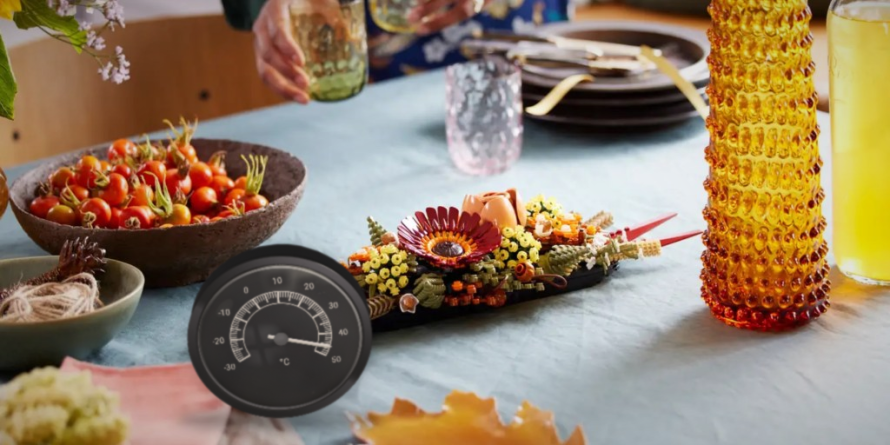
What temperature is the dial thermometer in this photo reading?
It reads 45 °C
